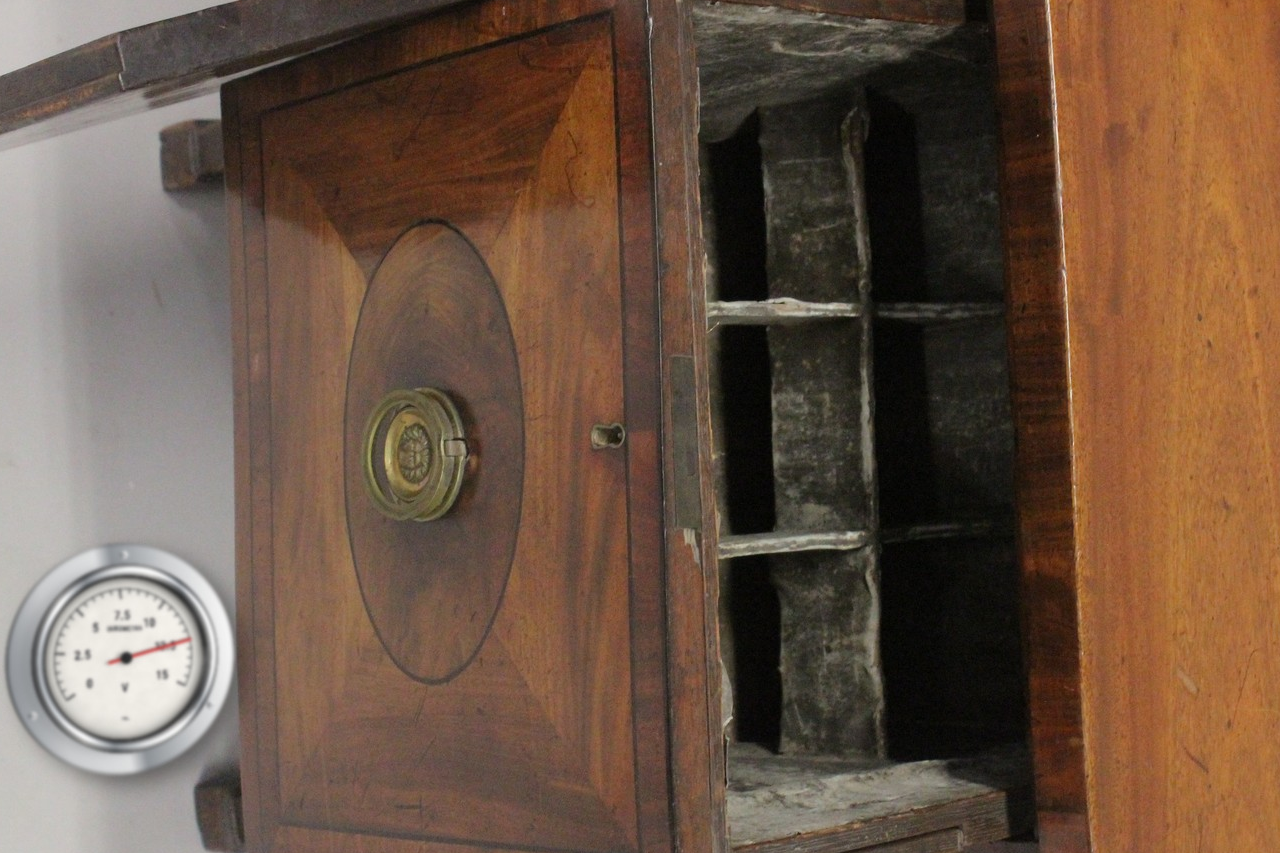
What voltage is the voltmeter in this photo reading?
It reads 12.5 V
